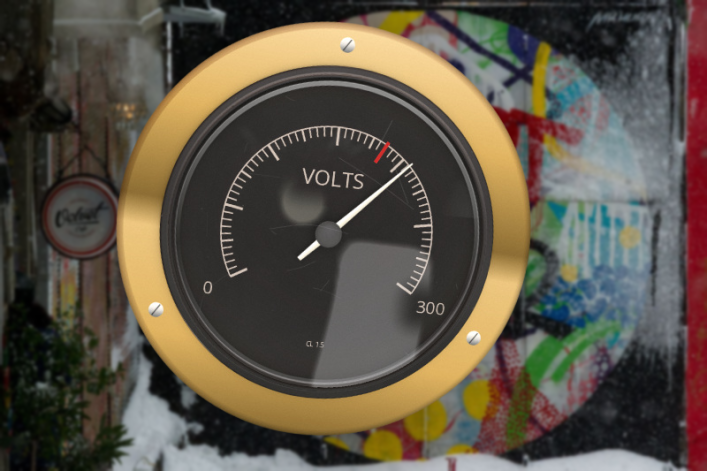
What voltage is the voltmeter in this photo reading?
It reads 205 V
